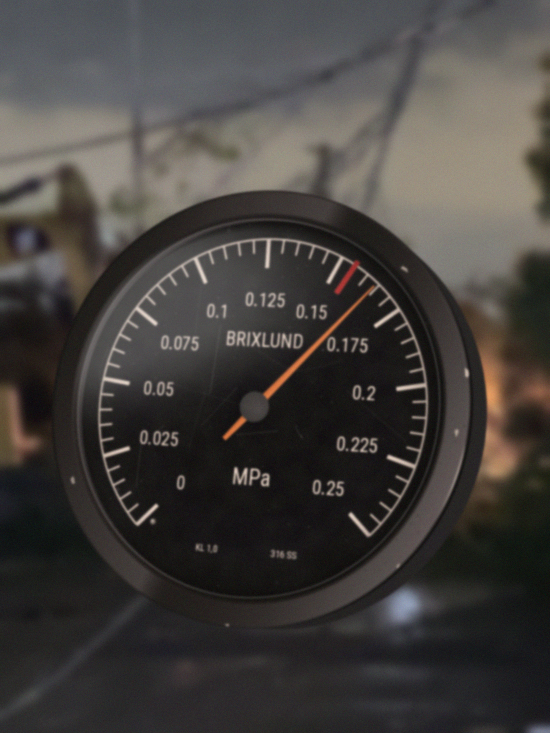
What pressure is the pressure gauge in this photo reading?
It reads 0.165 MPa
